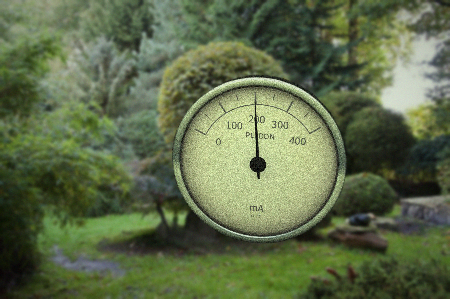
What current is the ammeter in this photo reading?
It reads 200 mA
